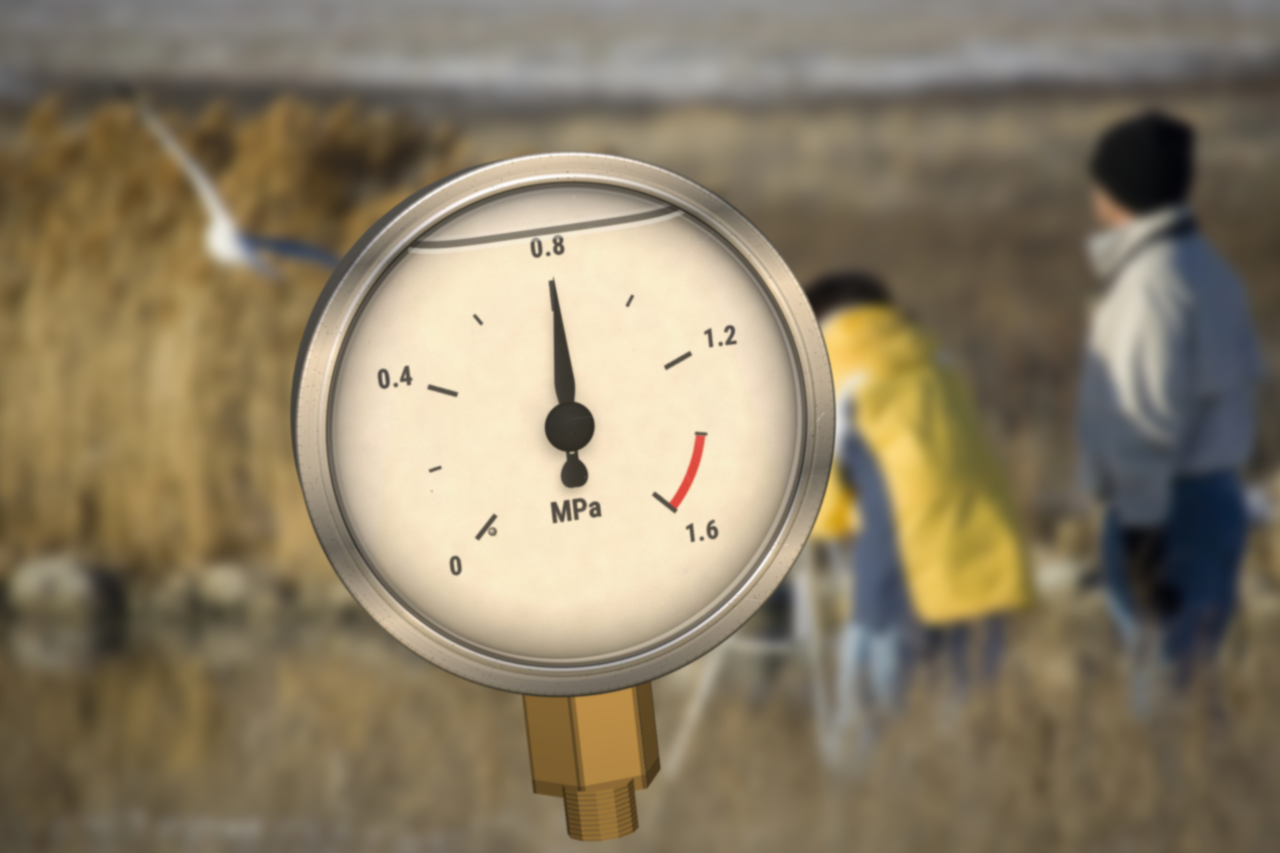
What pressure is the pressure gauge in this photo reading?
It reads 0.8 MPa
